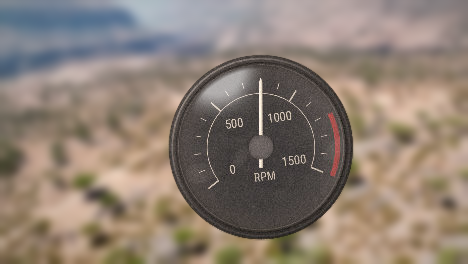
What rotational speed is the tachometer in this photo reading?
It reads 800 rpm
